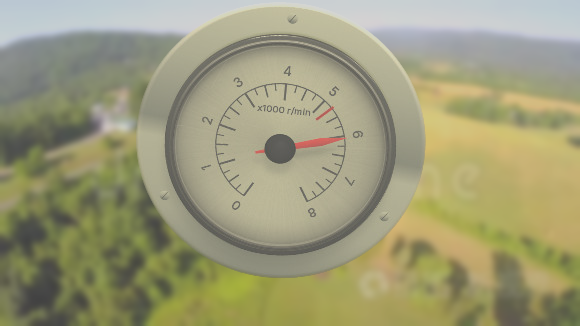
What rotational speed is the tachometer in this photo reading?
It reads 6000 rpm
